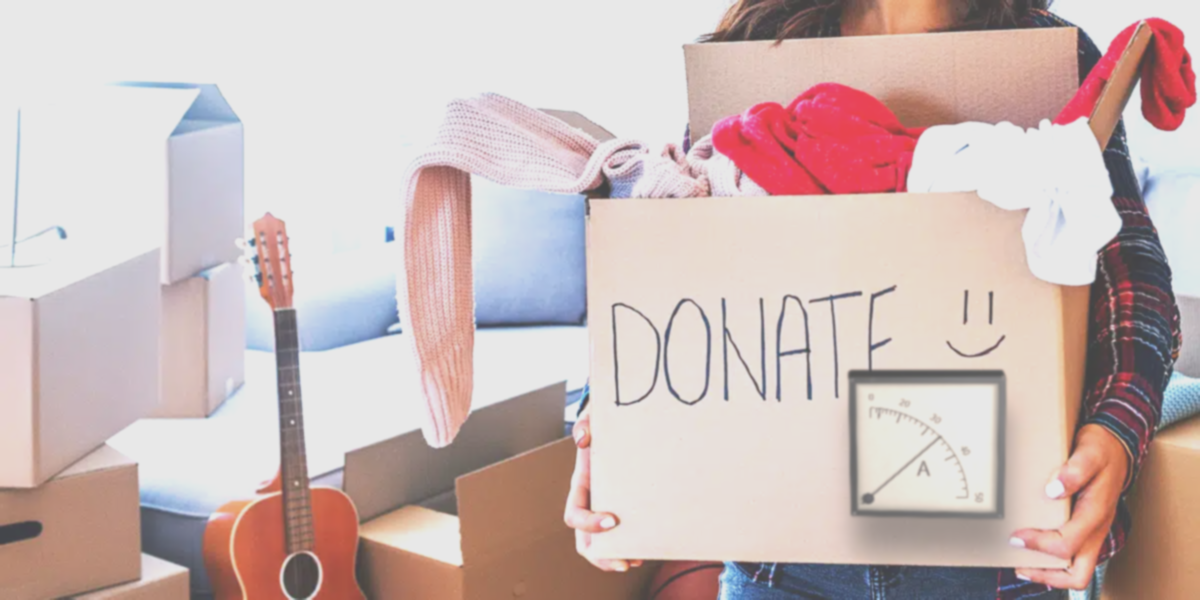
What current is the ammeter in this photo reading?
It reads 34 A
